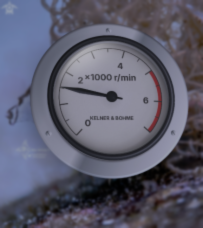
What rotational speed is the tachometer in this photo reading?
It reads 1500 rpm
